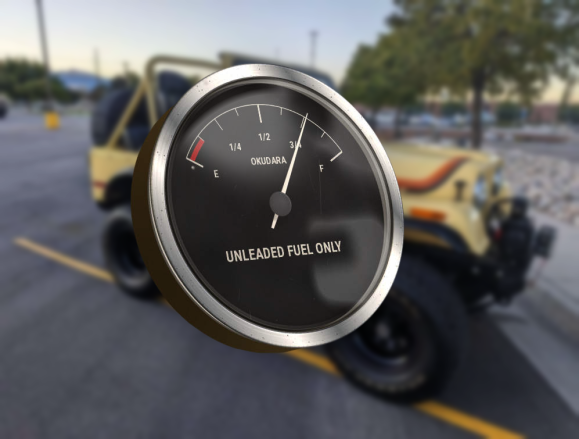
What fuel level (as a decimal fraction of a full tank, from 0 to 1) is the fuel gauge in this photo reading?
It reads 0.75
